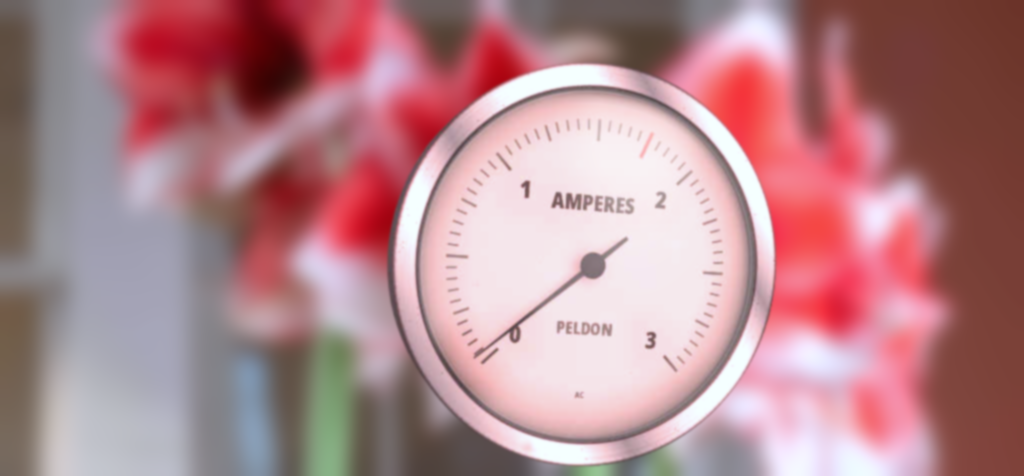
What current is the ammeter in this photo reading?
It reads 0.05 A
